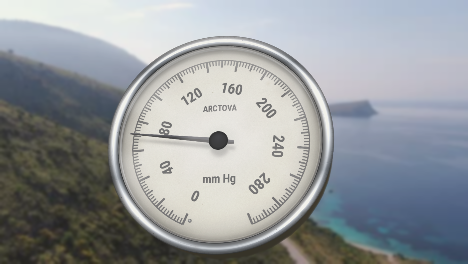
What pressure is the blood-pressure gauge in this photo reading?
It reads 70 mmHg
